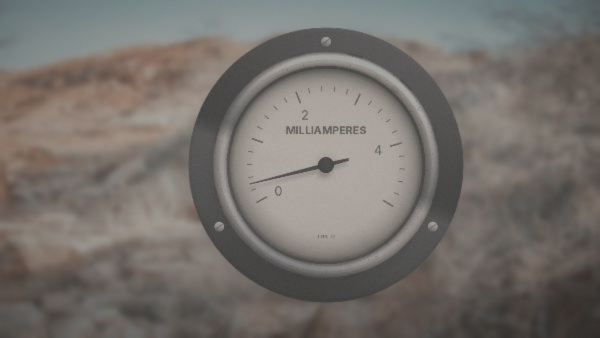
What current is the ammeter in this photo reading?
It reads 0.3 mA
